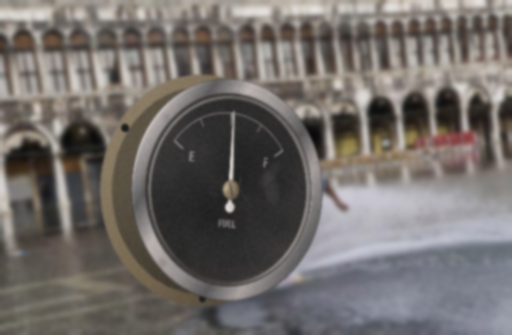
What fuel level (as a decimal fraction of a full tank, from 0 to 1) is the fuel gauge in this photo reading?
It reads 0.5
